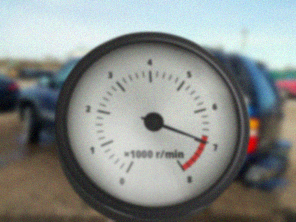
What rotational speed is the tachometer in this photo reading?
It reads 7000 rpm
